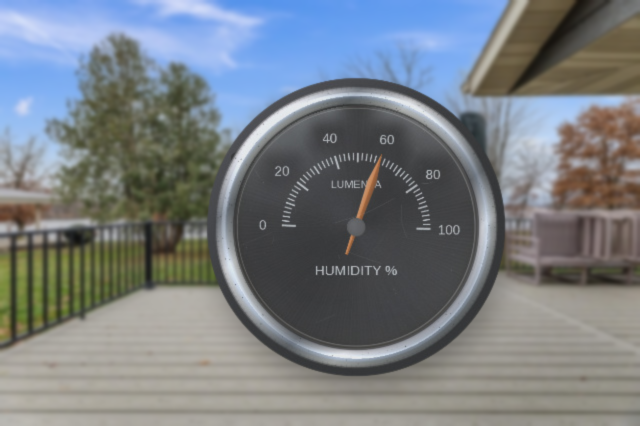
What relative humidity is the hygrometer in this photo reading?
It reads 60 %
